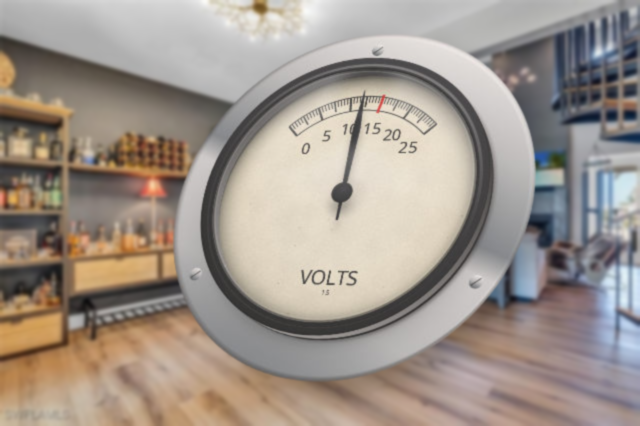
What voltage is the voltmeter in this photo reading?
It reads 12.5 V
